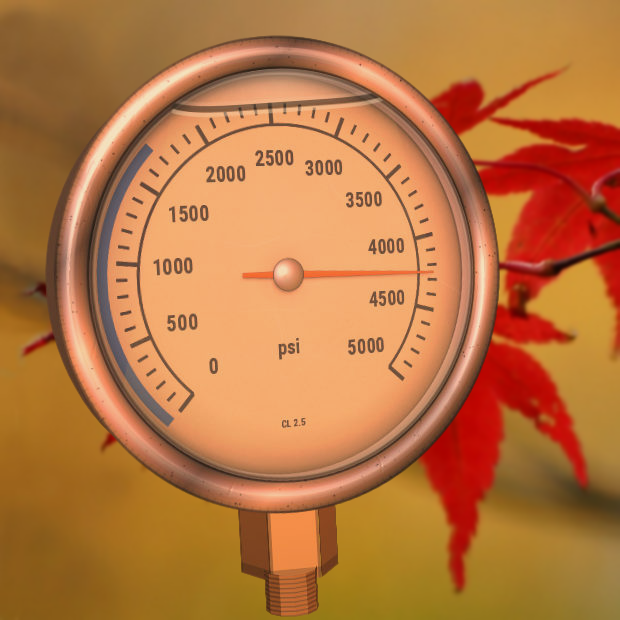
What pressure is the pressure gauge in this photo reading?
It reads 4250 psi
